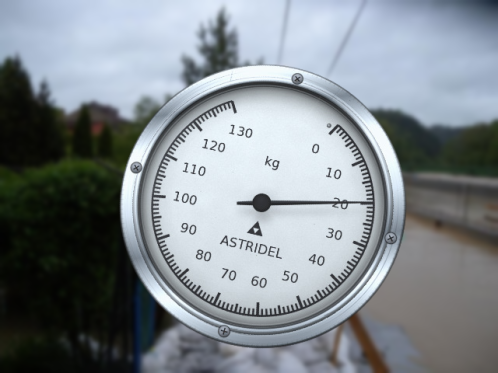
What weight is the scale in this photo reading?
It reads 20 kg
